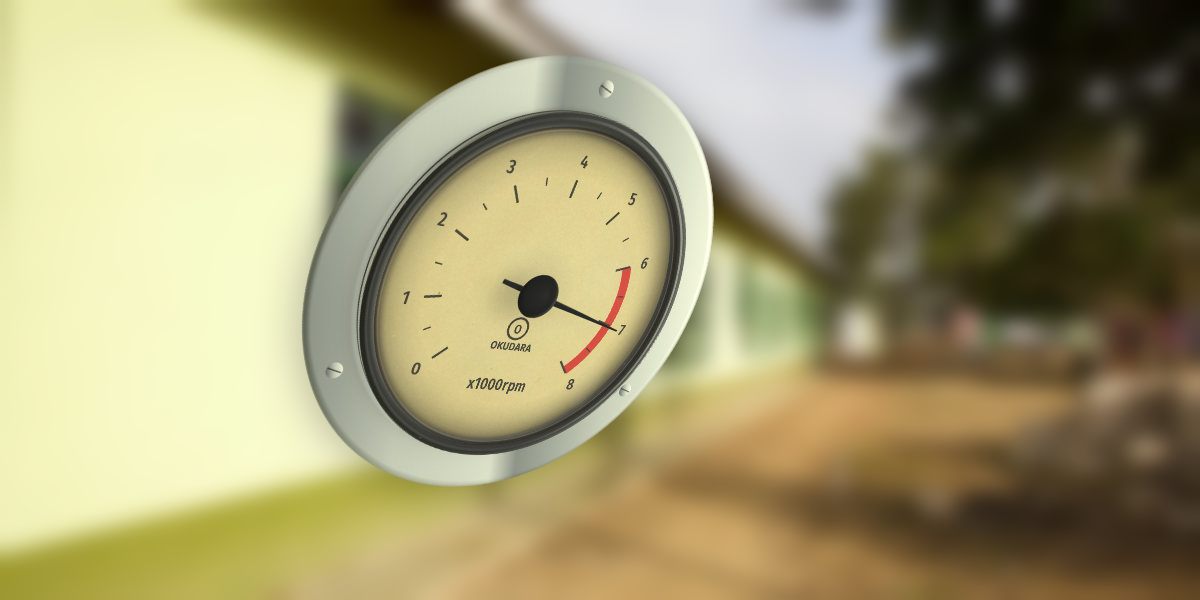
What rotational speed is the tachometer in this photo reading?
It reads 7000 rpm
